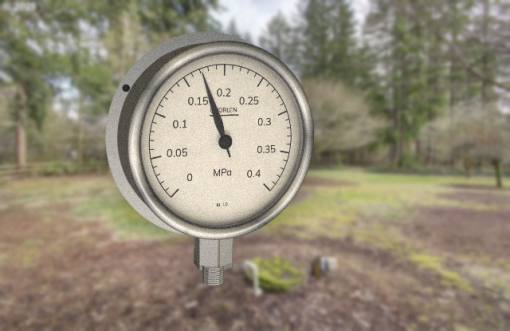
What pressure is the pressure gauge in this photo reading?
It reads 0.17 MPa
